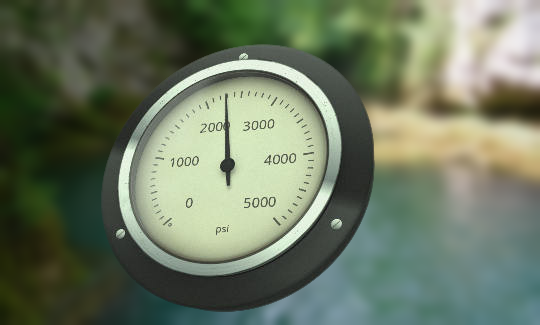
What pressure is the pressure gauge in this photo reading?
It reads 2300 psi
